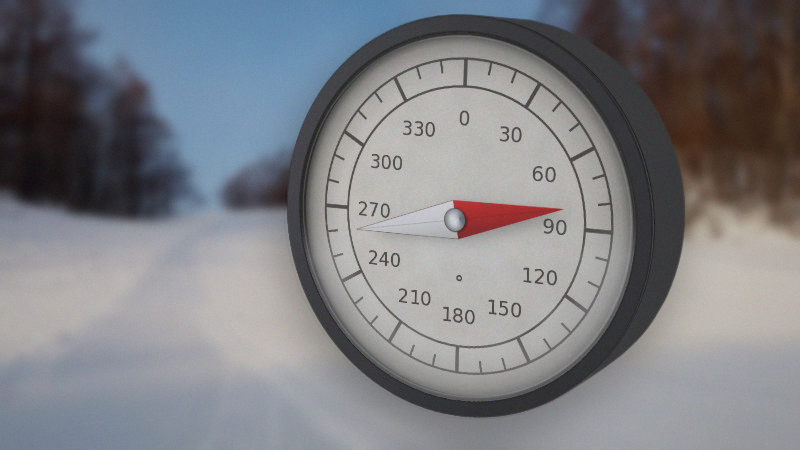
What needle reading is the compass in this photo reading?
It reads 80 °
